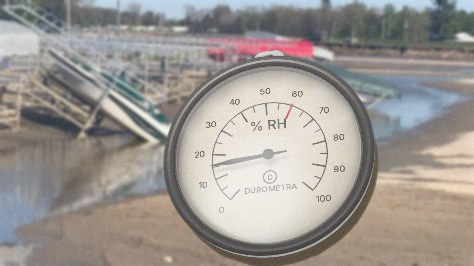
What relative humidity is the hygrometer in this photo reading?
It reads 15 %
